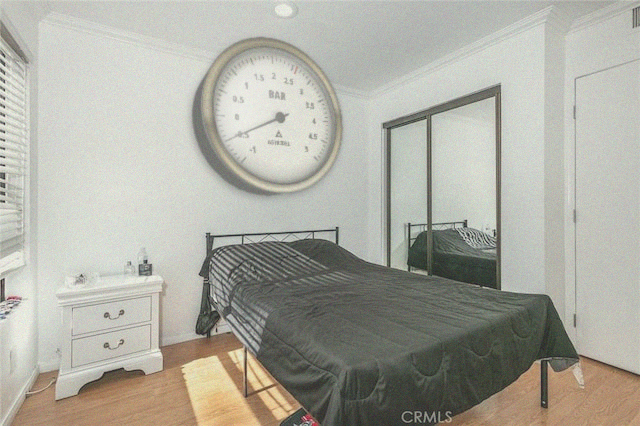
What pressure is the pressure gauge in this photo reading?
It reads -0.5 bar
